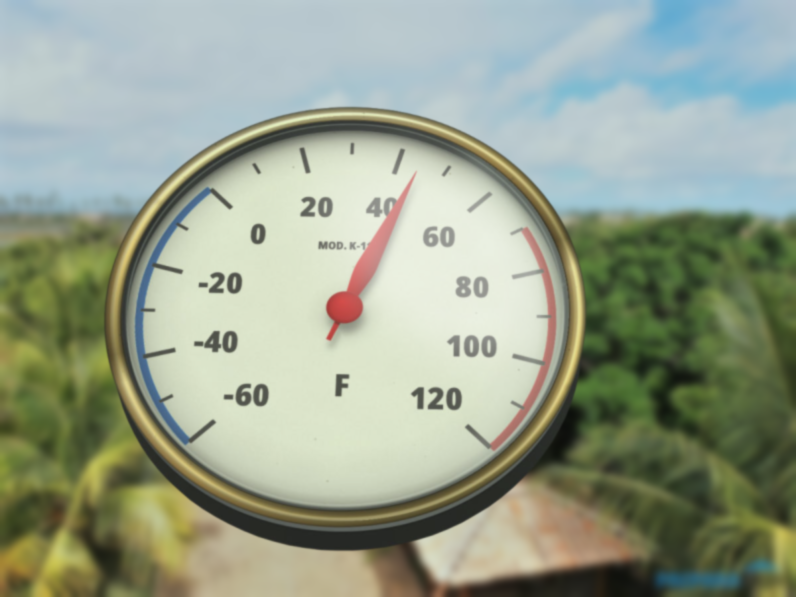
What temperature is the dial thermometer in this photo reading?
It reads 45 °F
